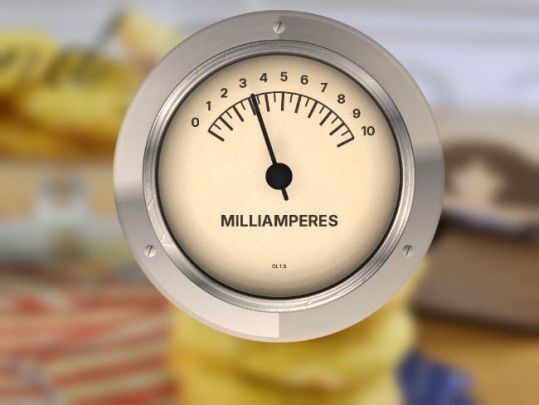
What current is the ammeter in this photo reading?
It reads 3.25 mA
